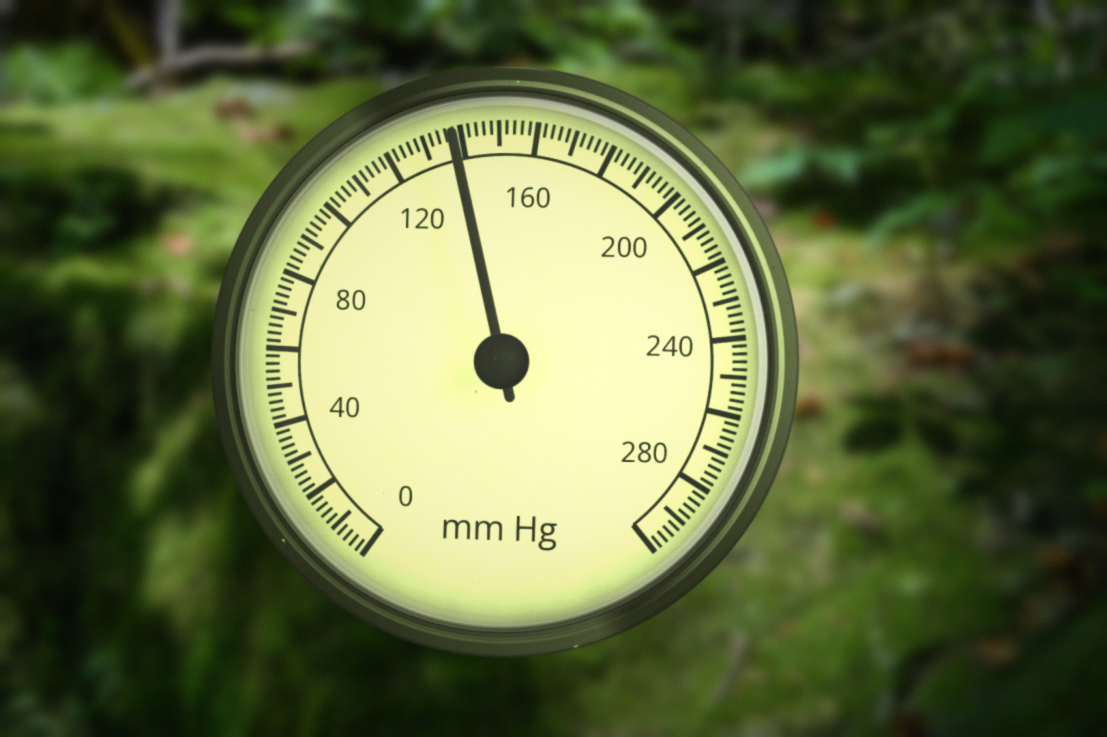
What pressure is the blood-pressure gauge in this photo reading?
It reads 138 mmHg
